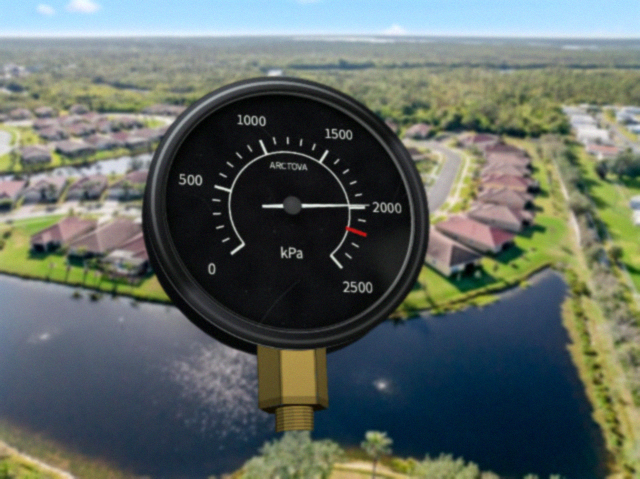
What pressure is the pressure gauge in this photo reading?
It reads 2000 kPa
